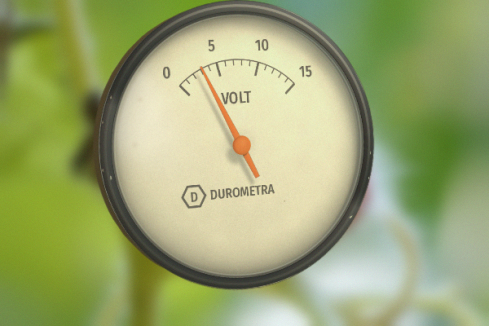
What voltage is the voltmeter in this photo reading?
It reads 3 V
